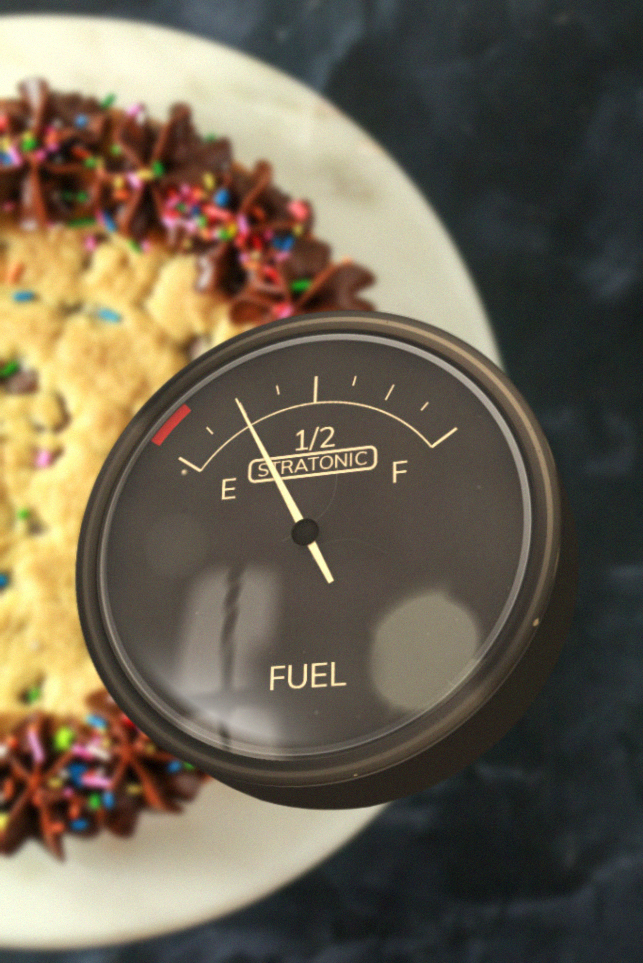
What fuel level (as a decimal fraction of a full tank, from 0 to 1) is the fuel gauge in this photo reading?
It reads 0.25
